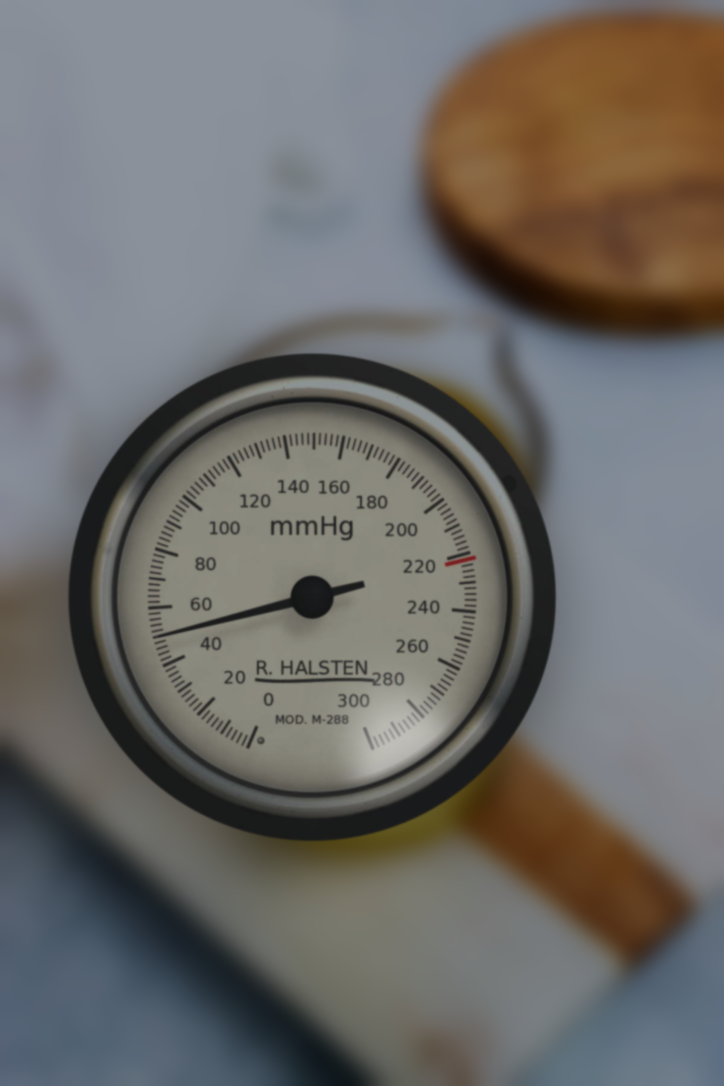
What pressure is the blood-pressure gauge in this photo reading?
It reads 50 mmHg
